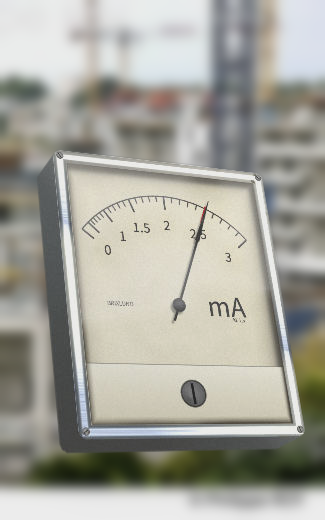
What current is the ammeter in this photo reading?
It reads 2.5 mA
